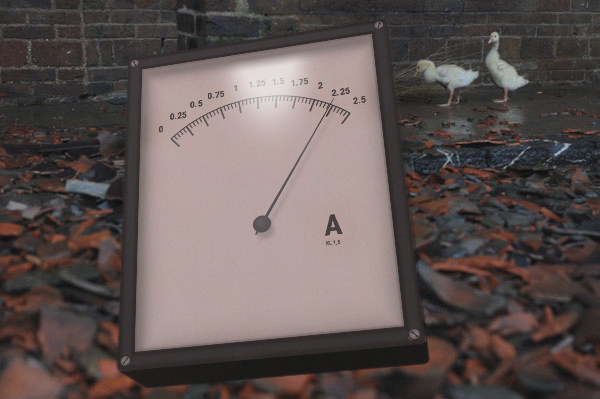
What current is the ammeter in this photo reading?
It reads 2.25 A
